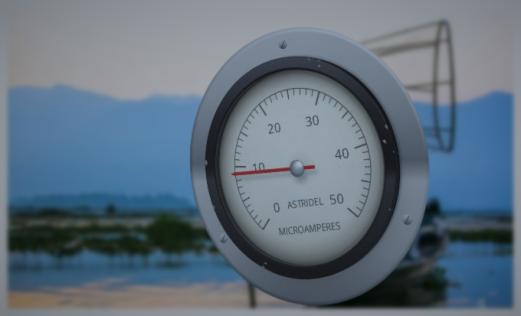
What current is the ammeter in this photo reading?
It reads 9 µA
